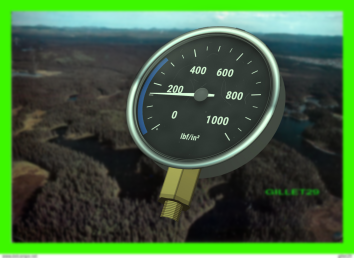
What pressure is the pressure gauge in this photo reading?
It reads 150 psi
